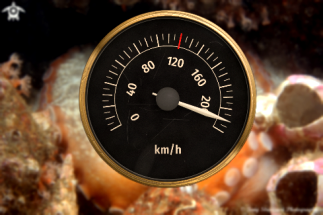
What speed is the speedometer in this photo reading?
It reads 210 km/h
